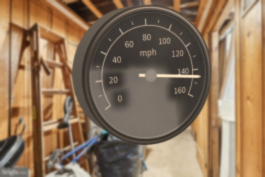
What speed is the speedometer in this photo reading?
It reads 145 mph
